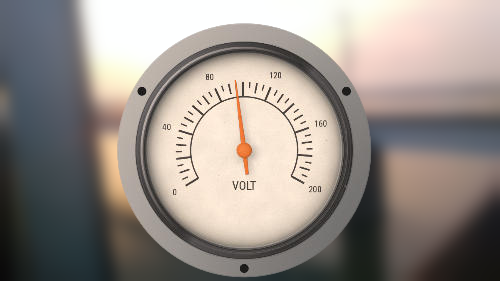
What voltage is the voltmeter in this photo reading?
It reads 95 V
